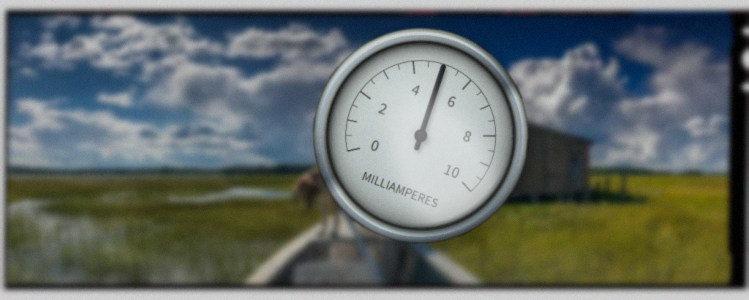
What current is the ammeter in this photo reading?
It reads 5 mA
